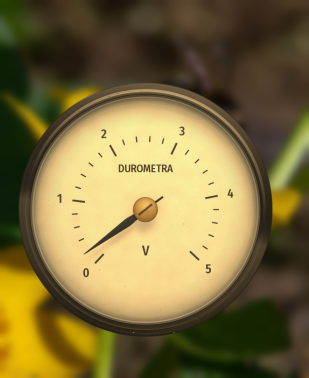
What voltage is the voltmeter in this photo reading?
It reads 0.2 V
